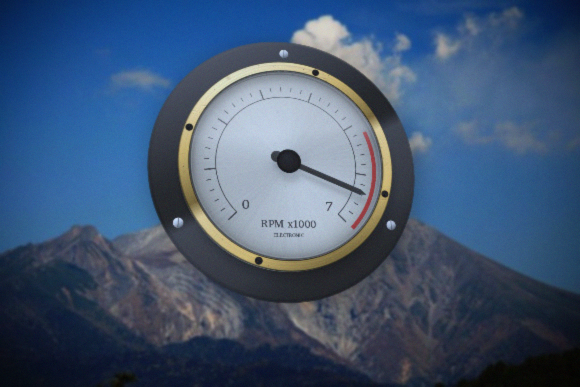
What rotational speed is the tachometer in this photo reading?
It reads 6400 rpm
